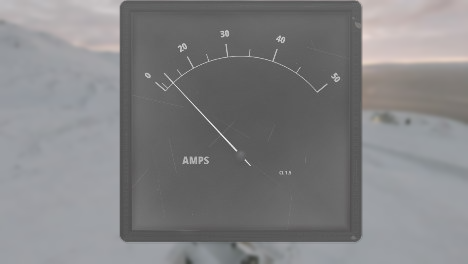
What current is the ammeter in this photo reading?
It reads 10 A
